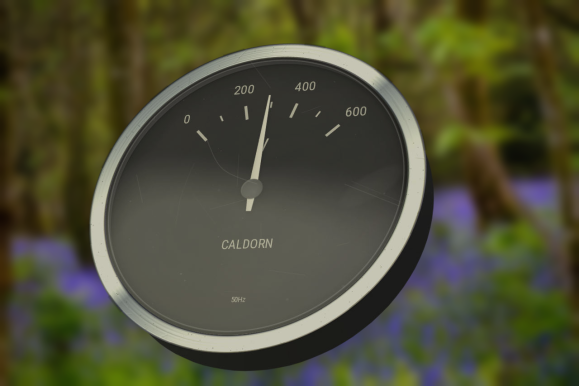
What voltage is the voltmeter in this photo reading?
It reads 300 V
